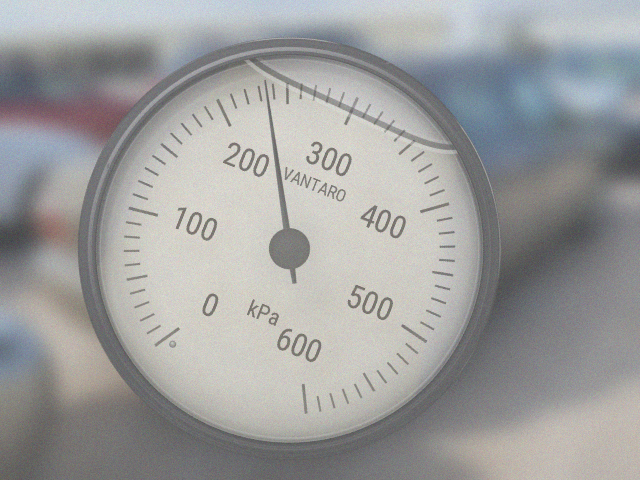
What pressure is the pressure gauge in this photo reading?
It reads 235 kPa
